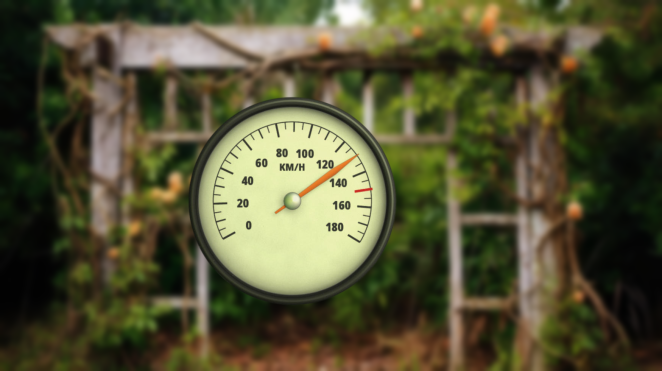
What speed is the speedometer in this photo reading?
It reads 130 km/h
